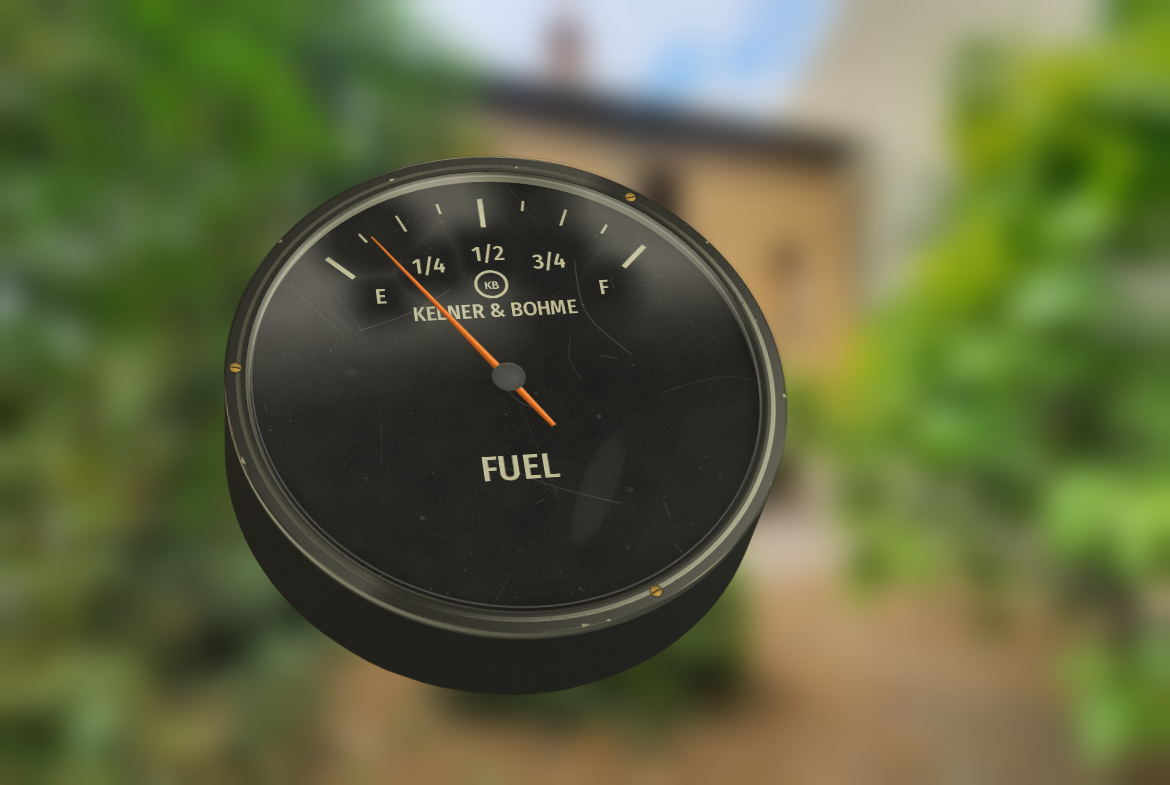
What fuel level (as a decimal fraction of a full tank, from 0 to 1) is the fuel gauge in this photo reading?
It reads 0.125
